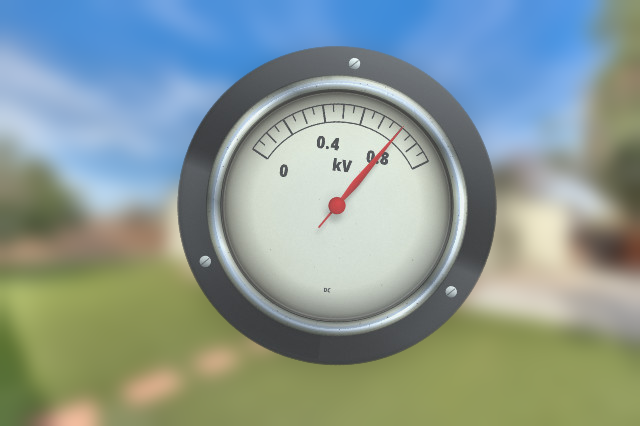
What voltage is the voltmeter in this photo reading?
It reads 0.8 kV
